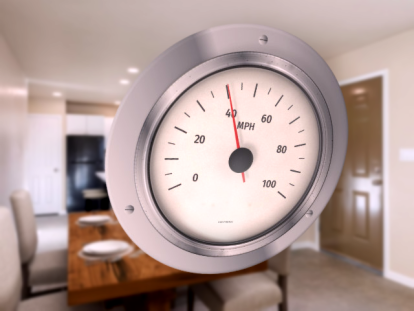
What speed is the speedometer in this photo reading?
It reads 40 mph
